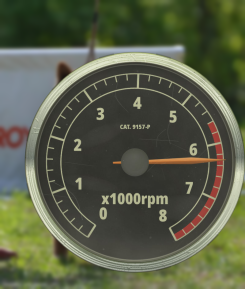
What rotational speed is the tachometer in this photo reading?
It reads 6300 rpm
